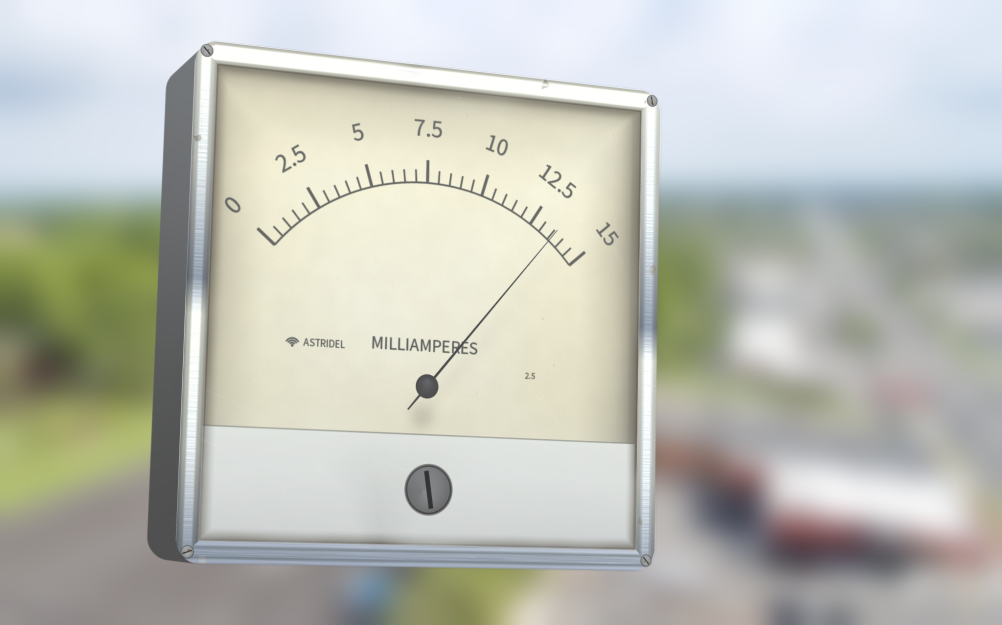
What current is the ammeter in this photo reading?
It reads 13.5 mA
